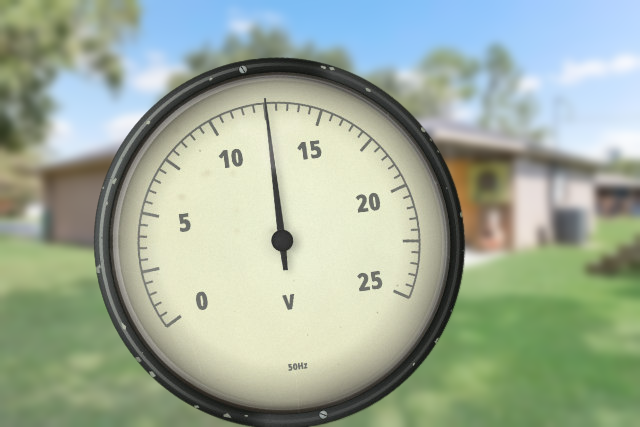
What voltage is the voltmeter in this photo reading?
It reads 12.5 V
